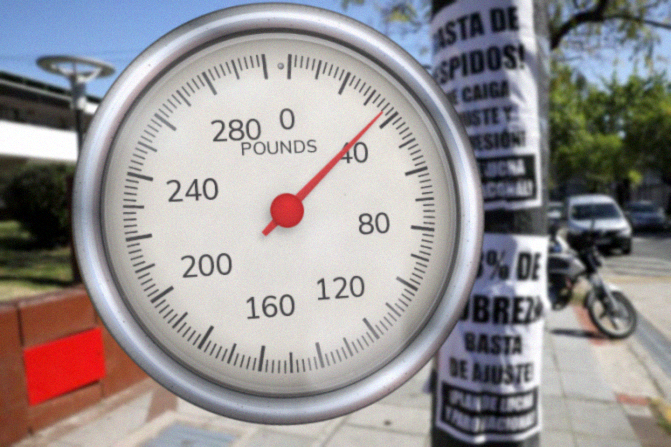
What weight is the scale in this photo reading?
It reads 36 lb
